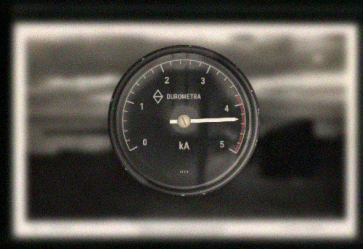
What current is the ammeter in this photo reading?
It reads 4.3 kA
